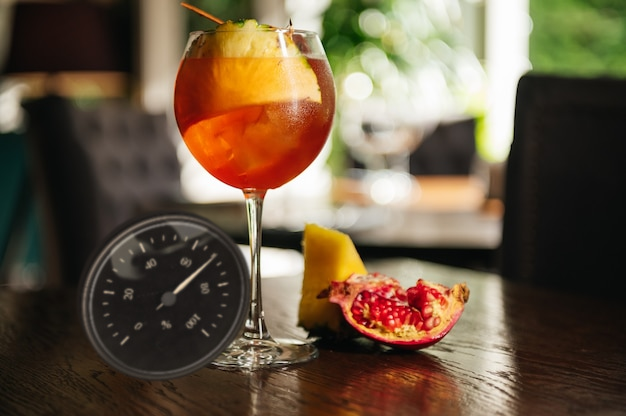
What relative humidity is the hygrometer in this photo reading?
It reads 68 %
